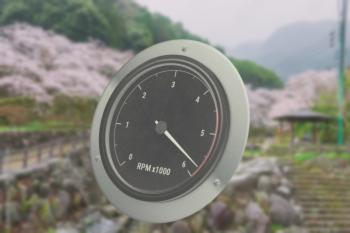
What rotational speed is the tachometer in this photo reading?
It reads 5750 rpm
